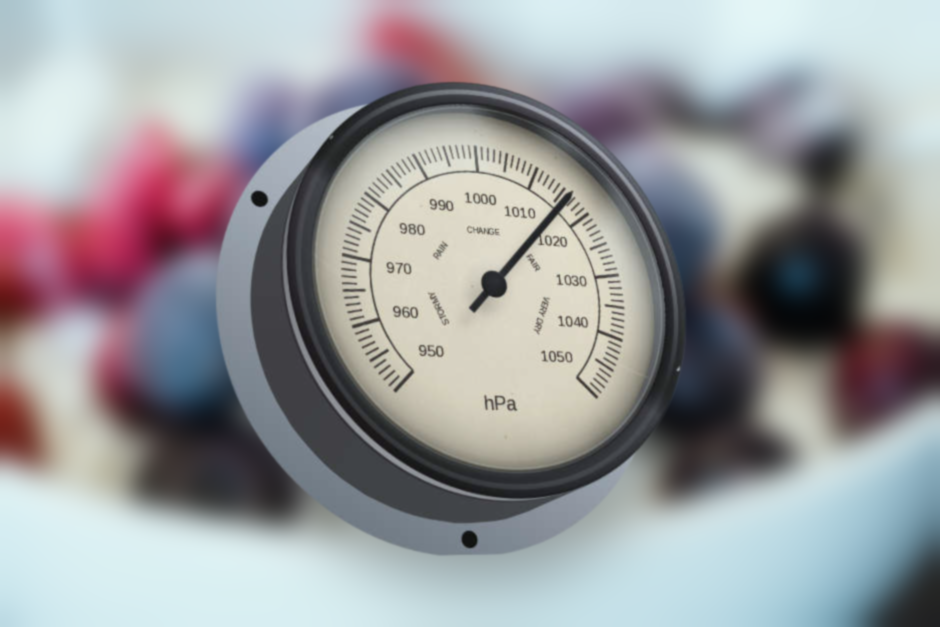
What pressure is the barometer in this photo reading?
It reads 1016 hPa
